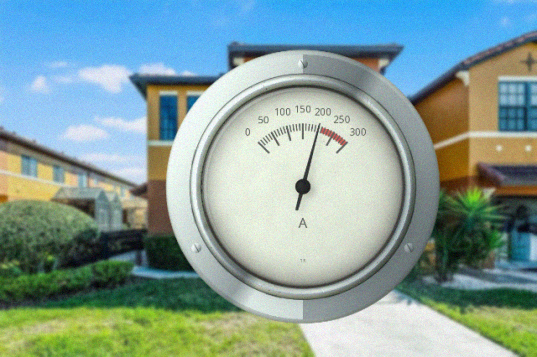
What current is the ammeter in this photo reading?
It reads 200 A
